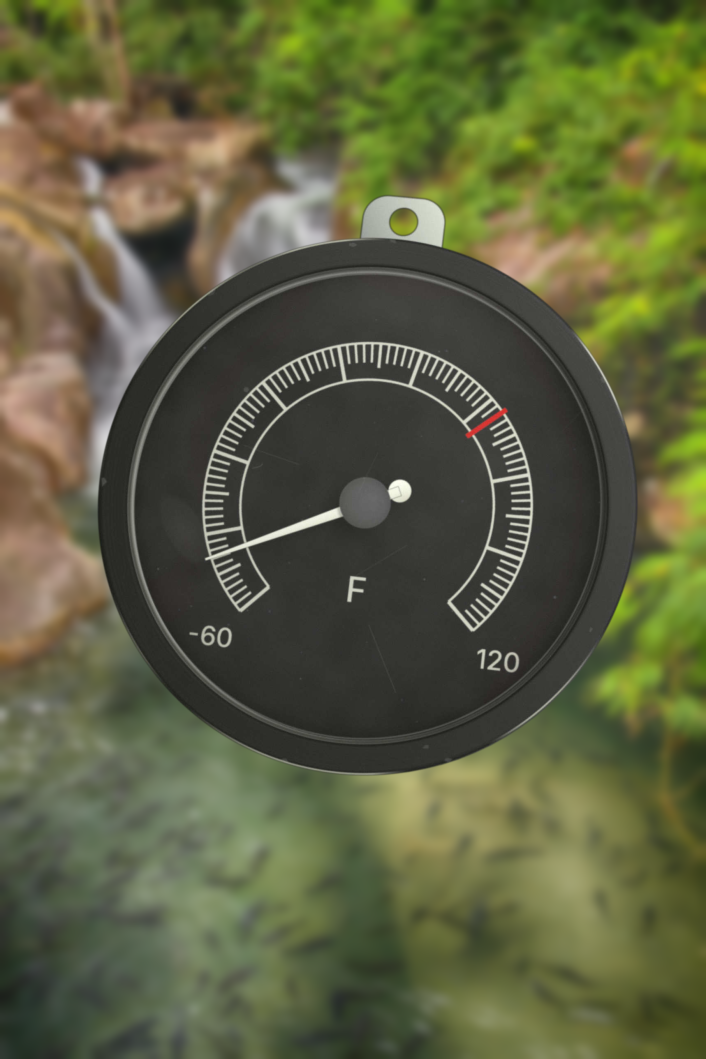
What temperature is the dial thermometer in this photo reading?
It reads -46 °F
